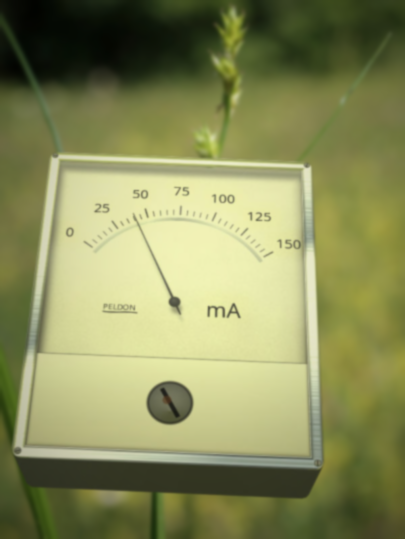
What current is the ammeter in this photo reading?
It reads 40 mA
